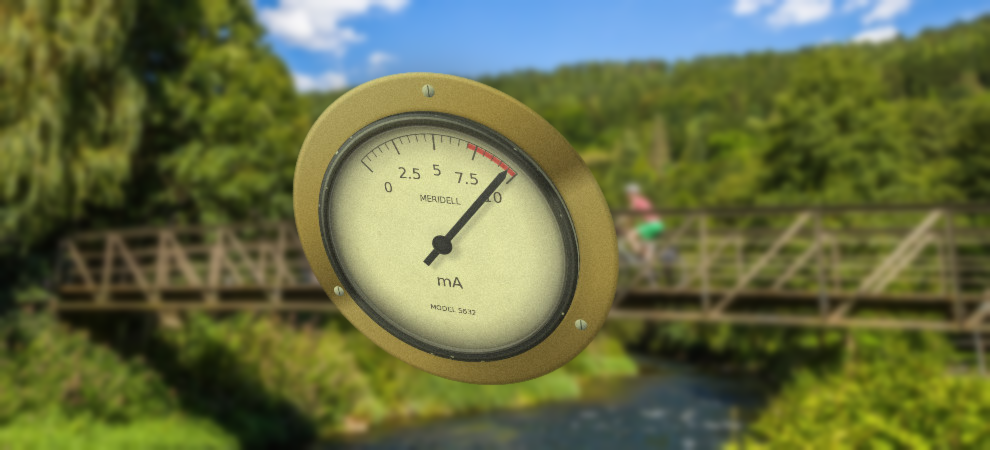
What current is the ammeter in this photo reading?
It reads 9.5 mA
